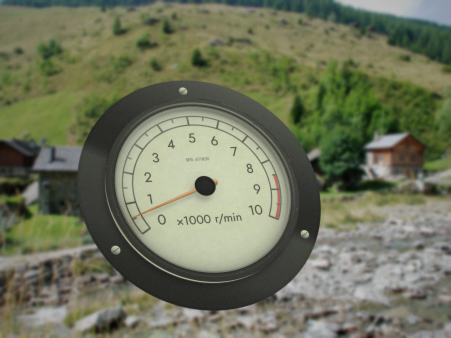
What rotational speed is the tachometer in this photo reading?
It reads 500 rpm
